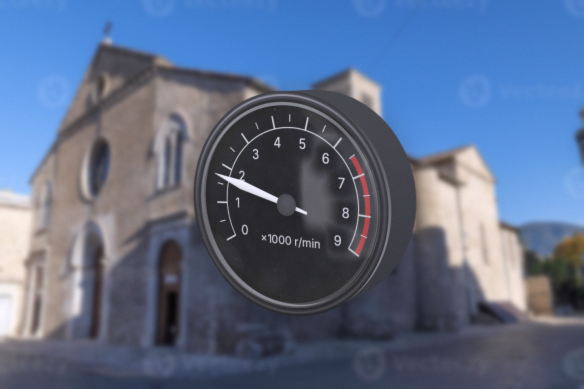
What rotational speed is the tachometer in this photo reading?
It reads 1750 rpm
